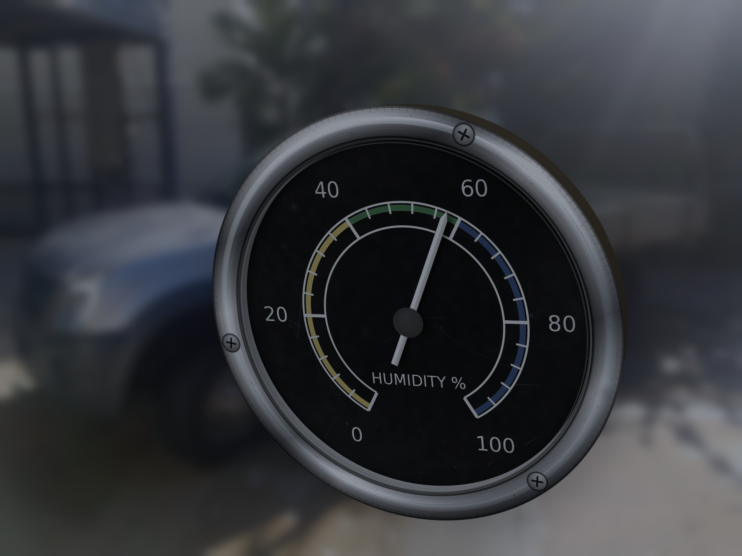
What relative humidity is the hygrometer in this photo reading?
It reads 58 %
